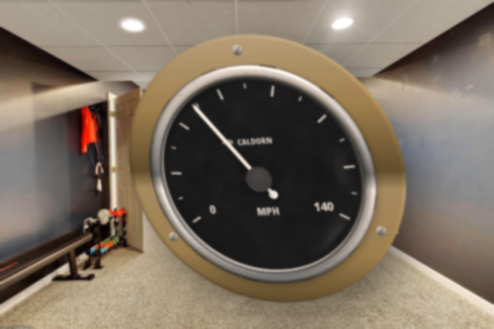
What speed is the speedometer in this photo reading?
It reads 50 mph
